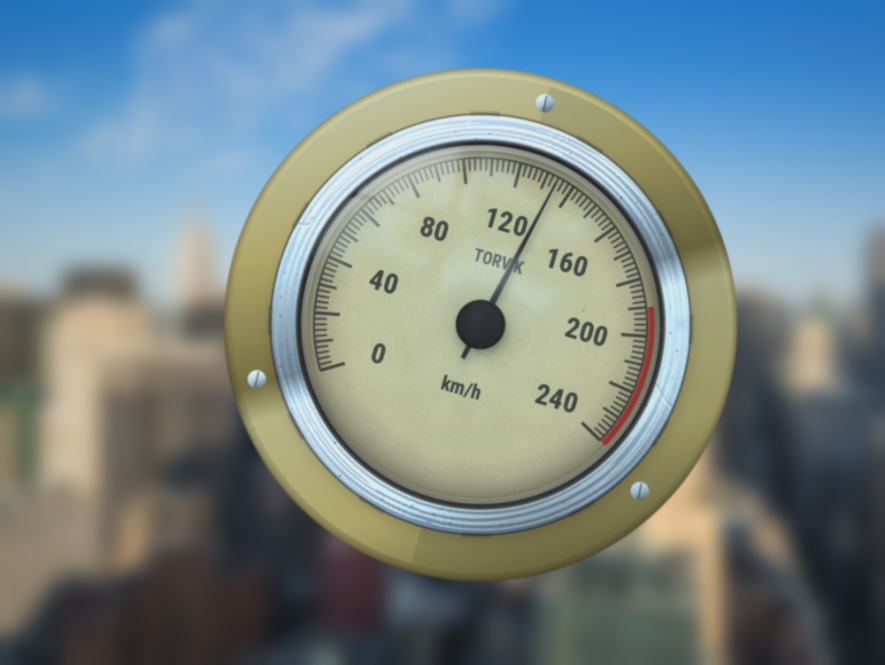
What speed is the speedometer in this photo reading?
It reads 134 km/h
